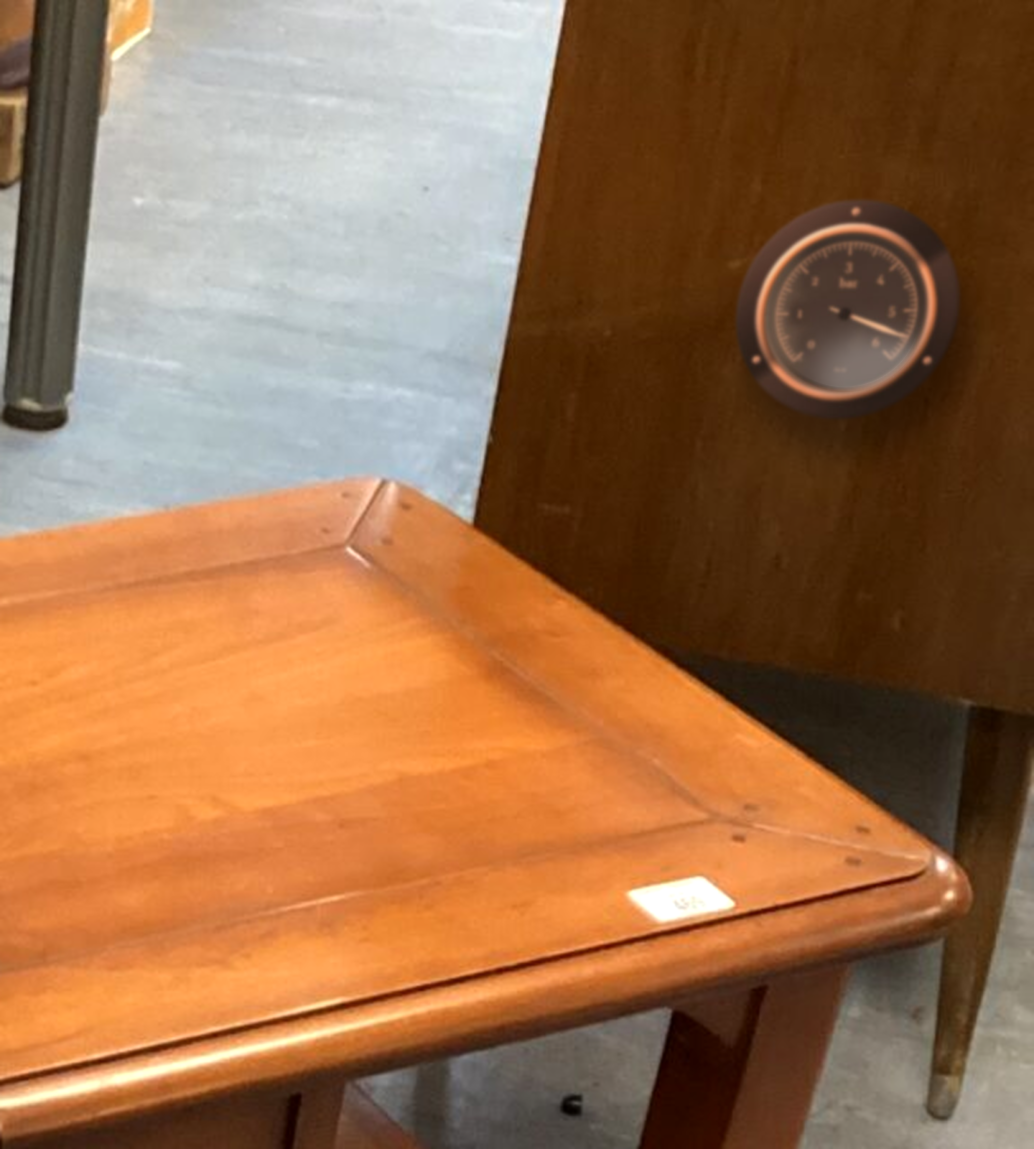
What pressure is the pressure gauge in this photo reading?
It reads 5.5 bar
